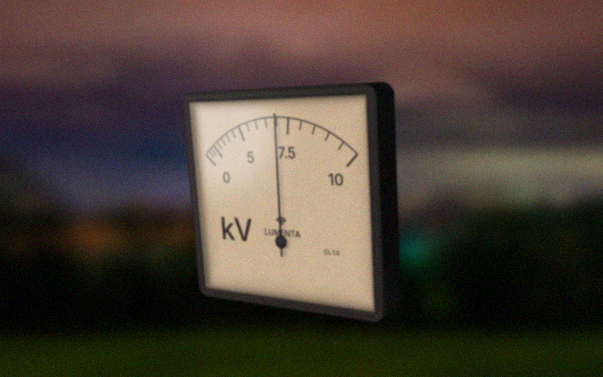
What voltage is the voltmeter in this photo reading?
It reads 7 kV
